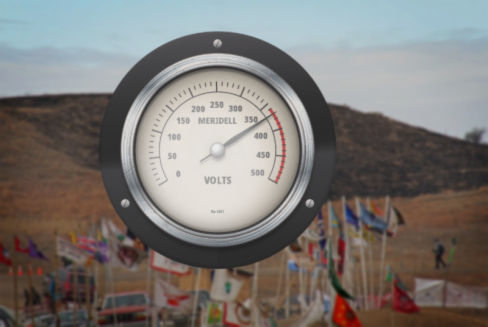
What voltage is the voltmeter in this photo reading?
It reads 370 V
